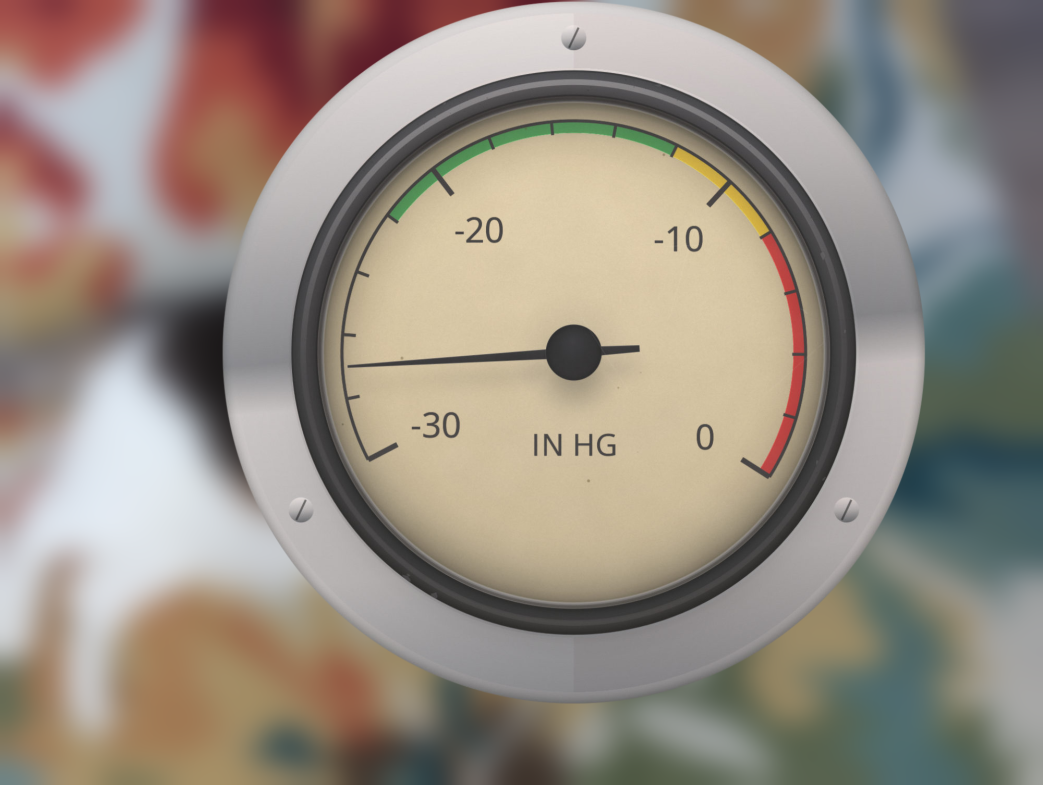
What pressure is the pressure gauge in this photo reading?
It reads -27 inHg
